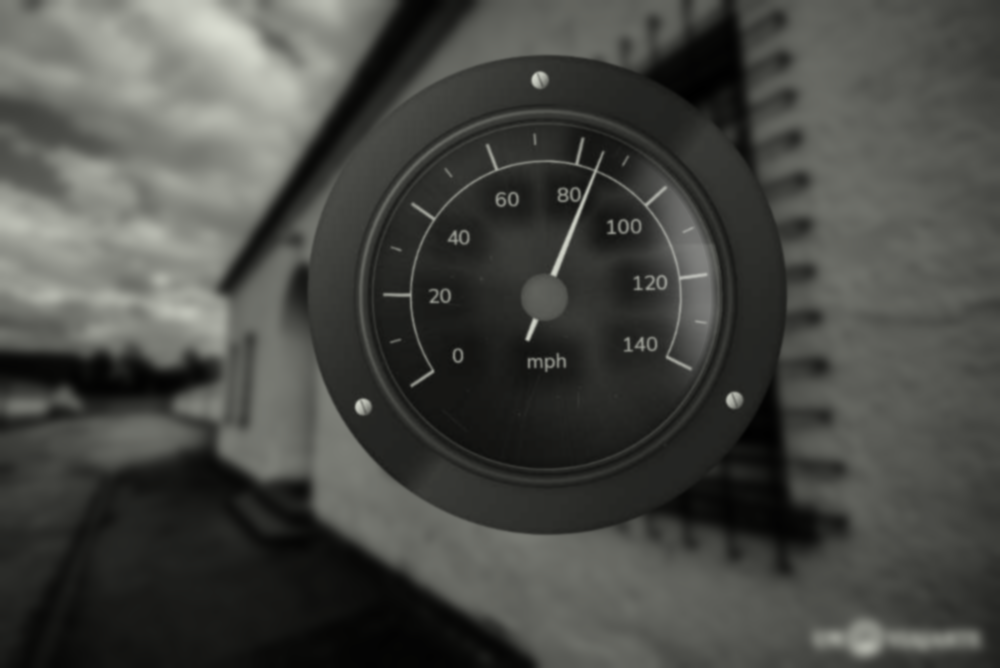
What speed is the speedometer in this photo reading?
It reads 85 mph
